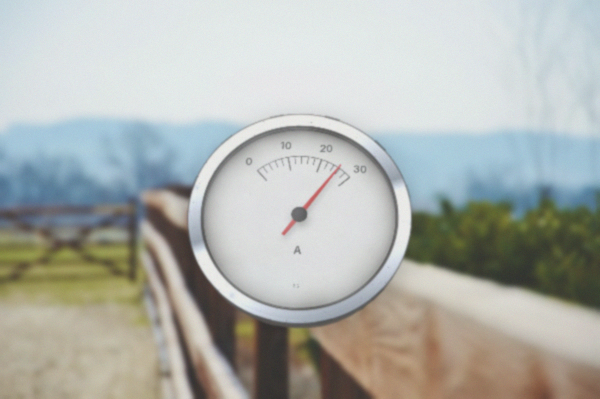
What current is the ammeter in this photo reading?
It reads 26 A
